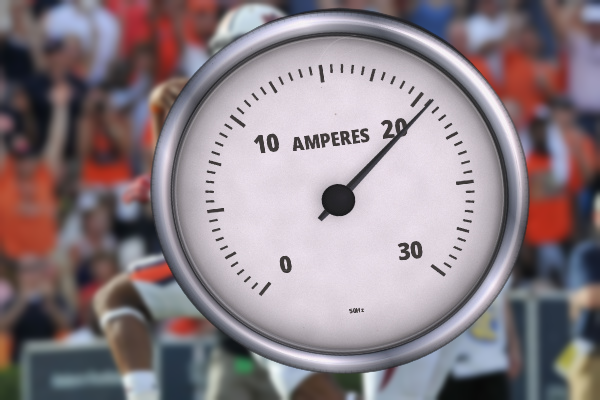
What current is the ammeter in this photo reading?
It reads 20.5 A
